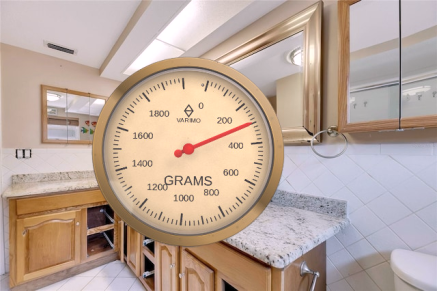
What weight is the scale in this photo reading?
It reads 300 g
